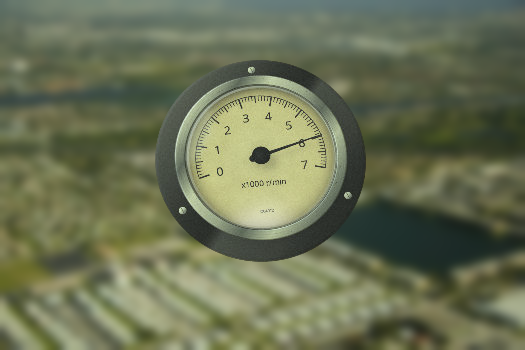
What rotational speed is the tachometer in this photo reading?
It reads 6000 rpm
